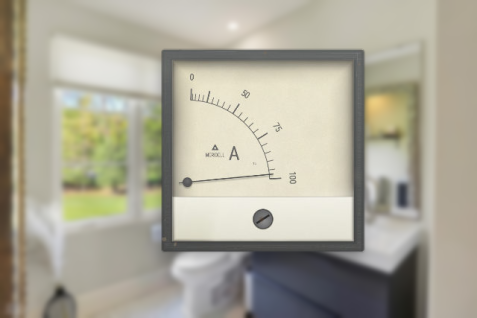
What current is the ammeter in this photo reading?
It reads 97.5 A
